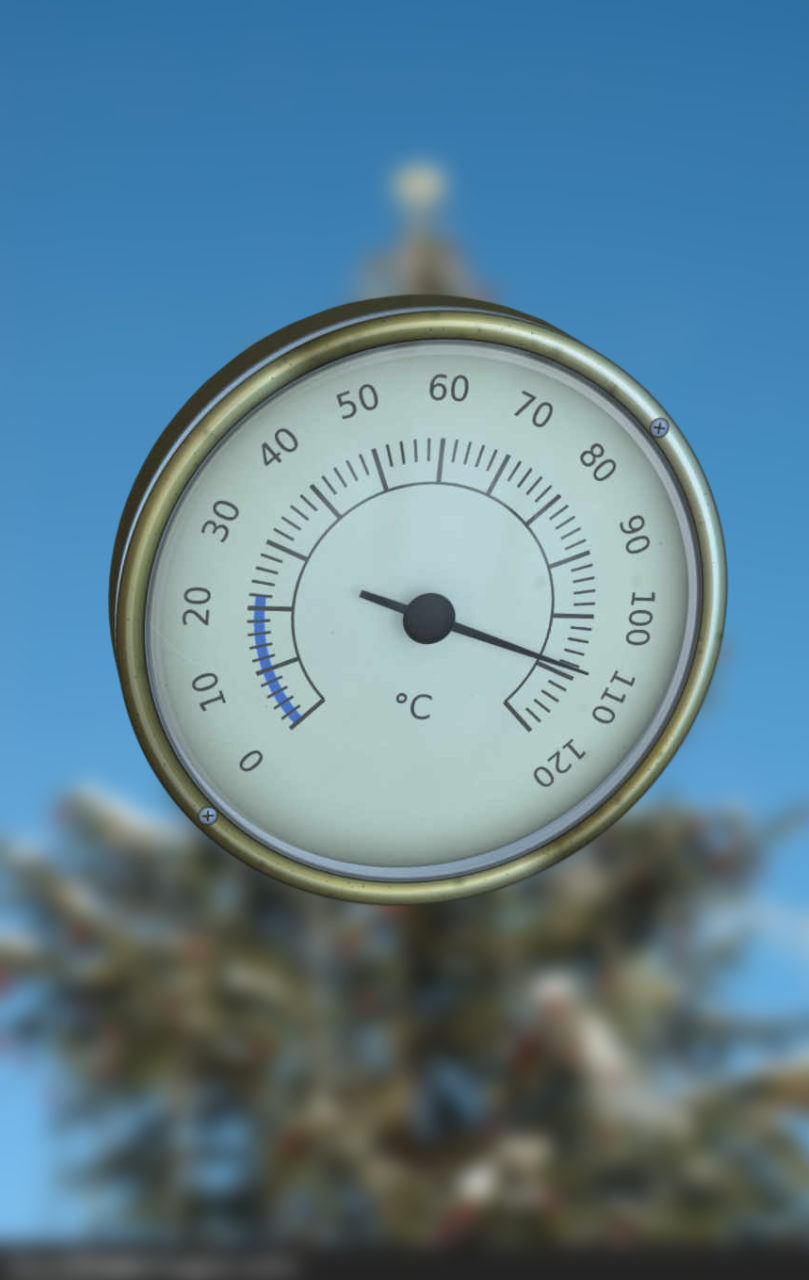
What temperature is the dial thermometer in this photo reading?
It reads 108 °C
